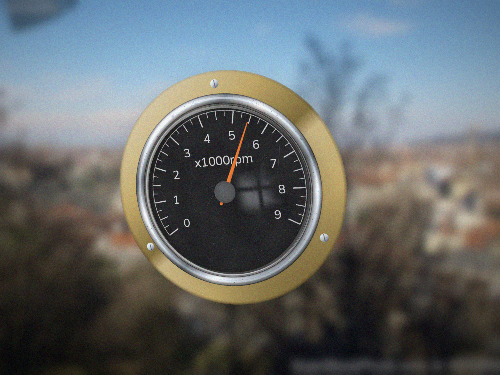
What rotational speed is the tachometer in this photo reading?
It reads 5500 rpm
